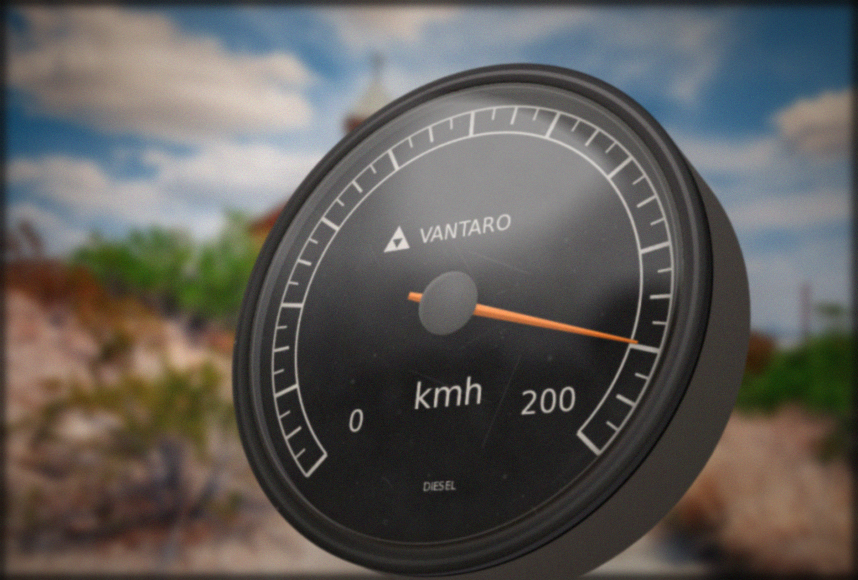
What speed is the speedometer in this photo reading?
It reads 180 km/h
